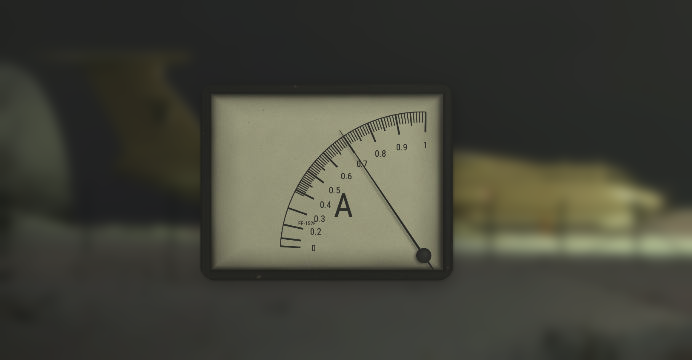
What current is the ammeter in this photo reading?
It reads 0.7 A
